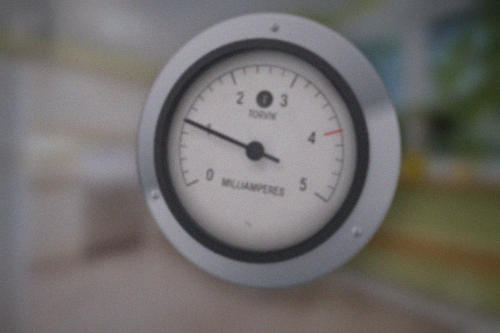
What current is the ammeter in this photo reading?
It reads 1 mA
